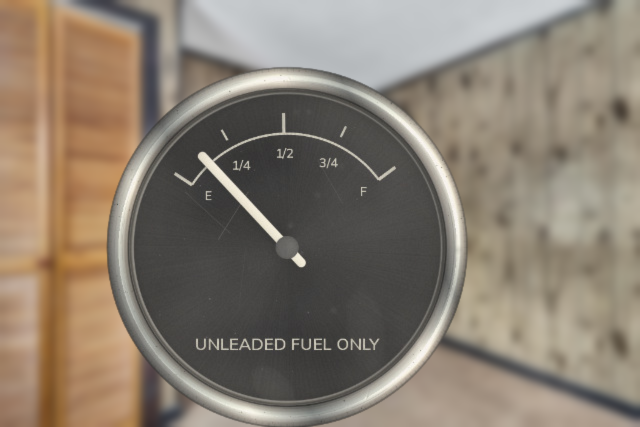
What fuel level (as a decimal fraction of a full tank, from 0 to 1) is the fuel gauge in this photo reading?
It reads 0.125
